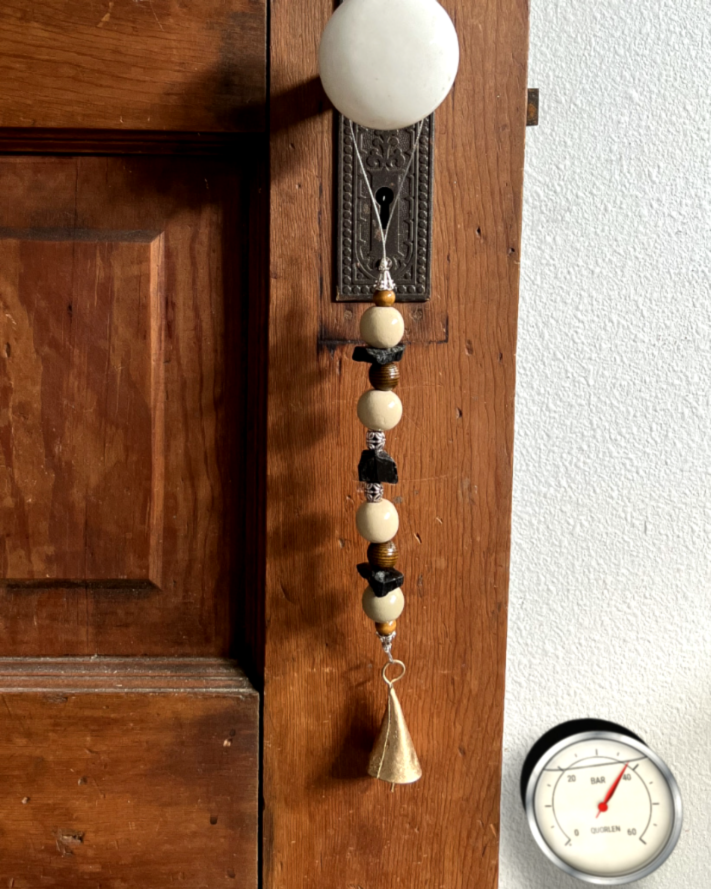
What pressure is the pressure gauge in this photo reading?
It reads 37.5 bar
